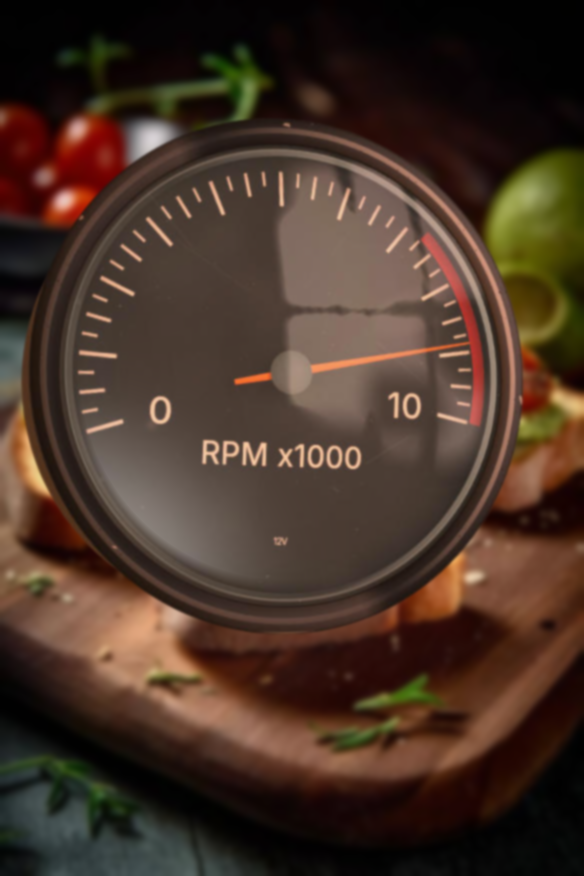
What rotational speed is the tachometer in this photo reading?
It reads 8875 rpm
